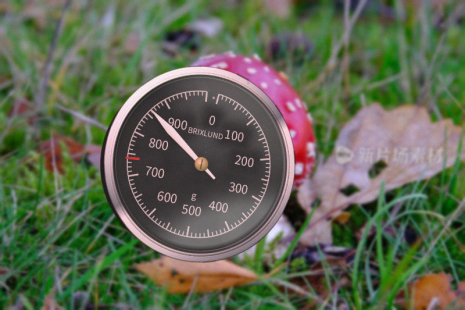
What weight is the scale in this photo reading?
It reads 860 g
